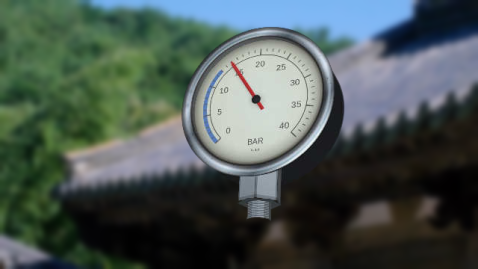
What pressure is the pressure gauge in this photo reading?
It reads 15 bar
